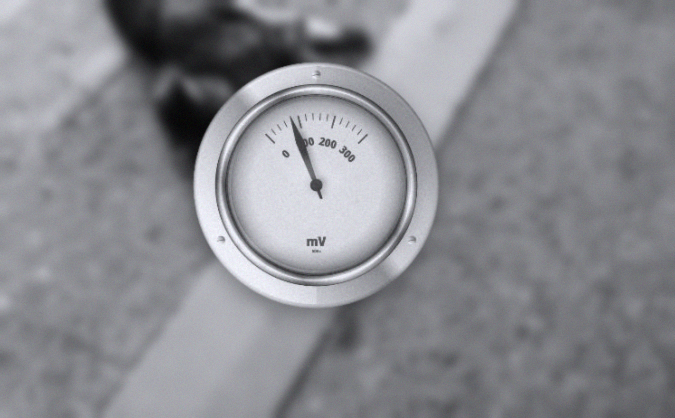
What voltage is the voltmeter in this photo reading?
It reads 80 mV
